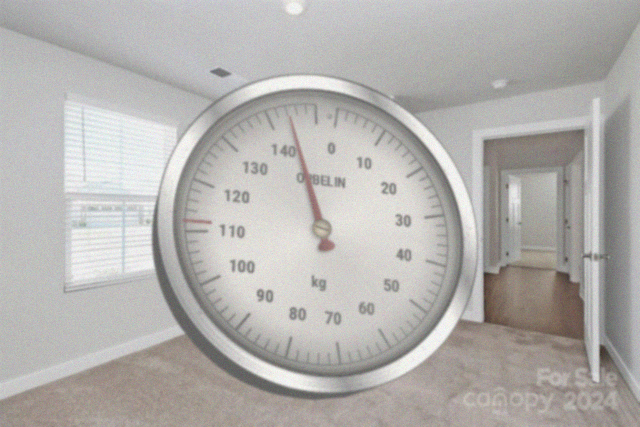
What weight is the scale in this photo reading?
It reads 144 kg
